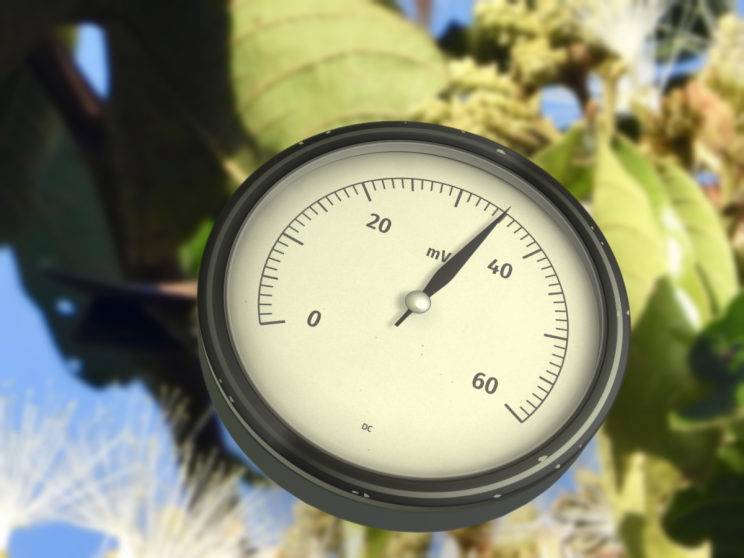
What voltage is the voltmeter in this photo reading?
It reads 35 mV
